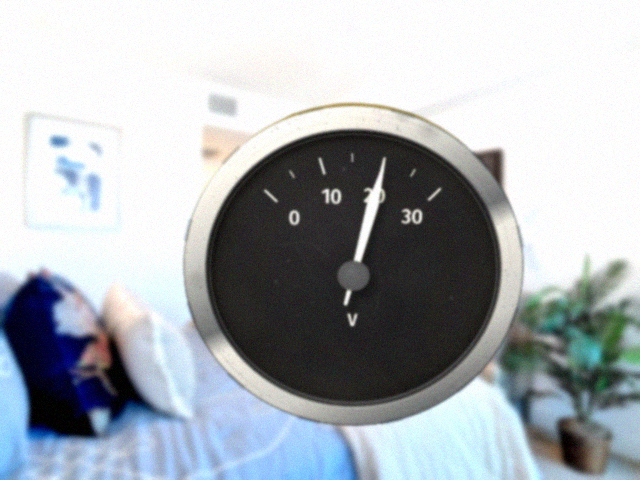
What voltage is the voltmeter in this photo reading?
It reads 20 V
